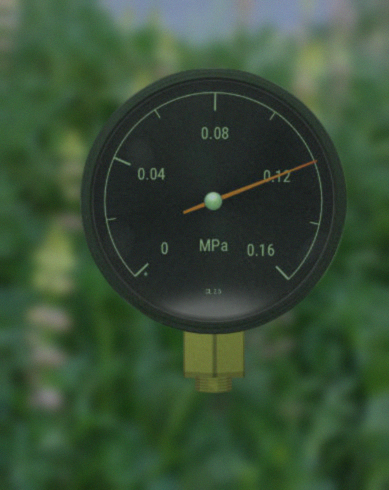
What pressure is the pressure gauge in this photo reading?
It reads 0.12 MPa
